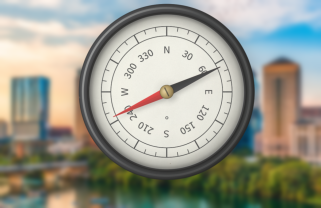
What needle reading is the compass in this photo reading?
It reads 245 °
